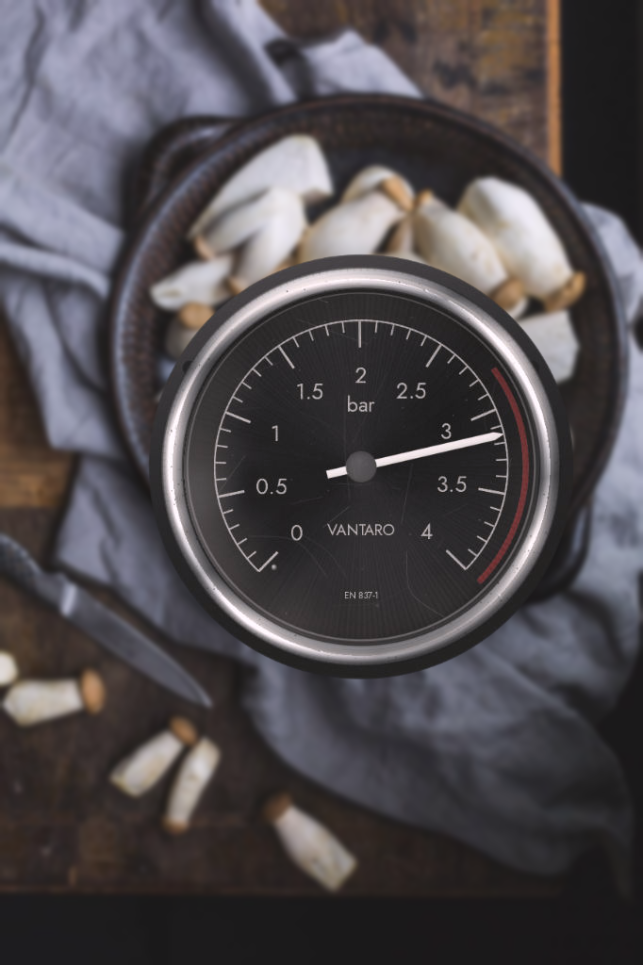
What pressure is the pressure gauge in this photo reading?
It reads 3.15 bar
